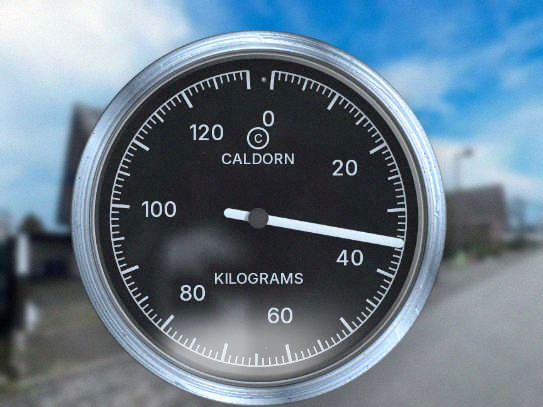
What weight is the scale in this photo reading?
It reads 35 kg
